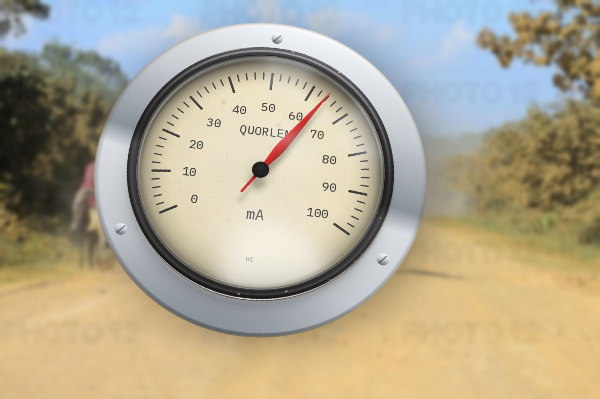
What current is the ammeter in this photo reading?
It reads 64 mA
